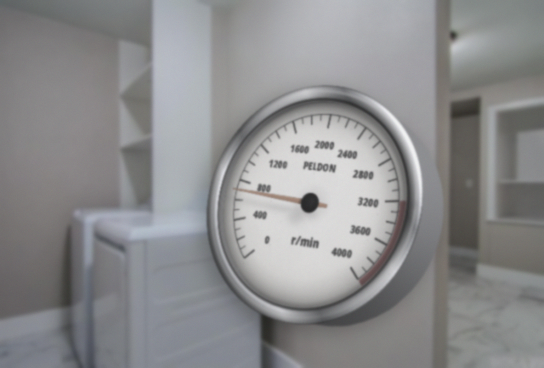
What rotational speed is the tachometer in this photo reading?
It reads 700 rpm
